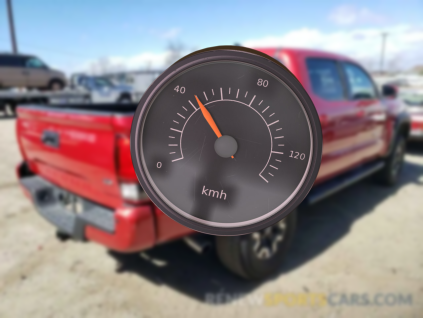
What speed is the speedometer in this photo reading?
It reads 45 km/h
